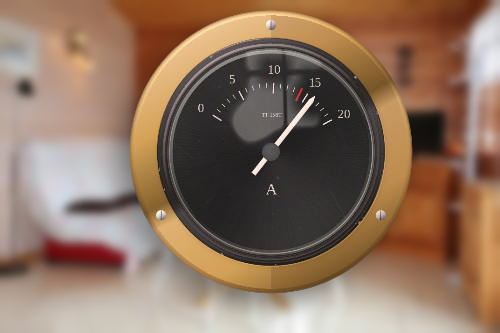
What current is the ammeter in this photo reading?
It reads 16 A
